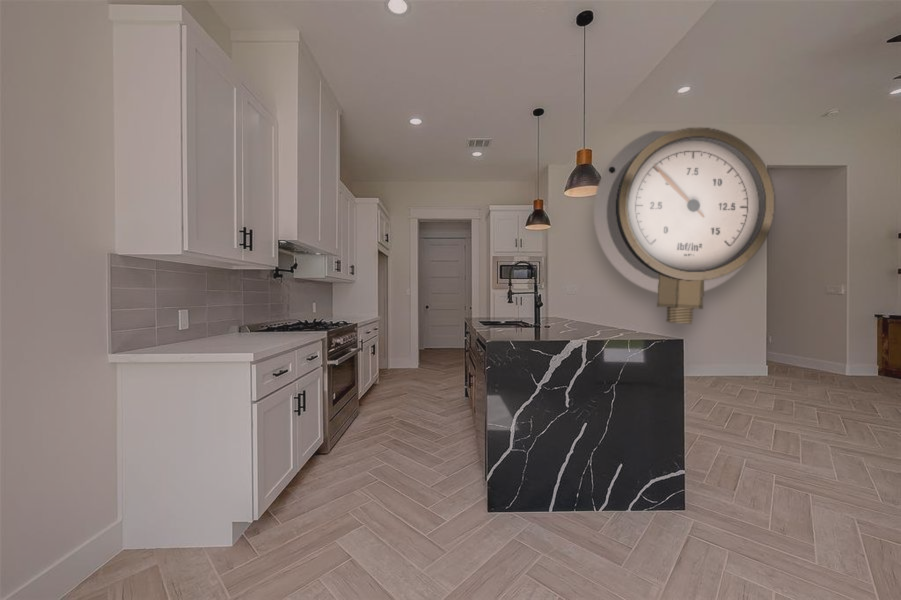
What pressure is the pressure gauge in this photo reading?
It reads 5 psi
